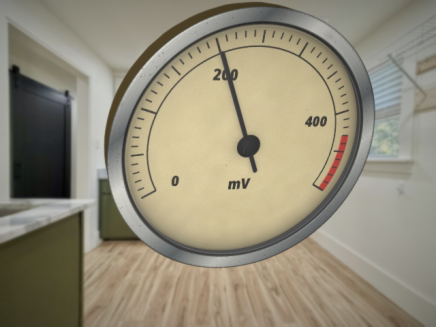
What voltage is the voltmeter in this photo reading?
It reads 200 mV
